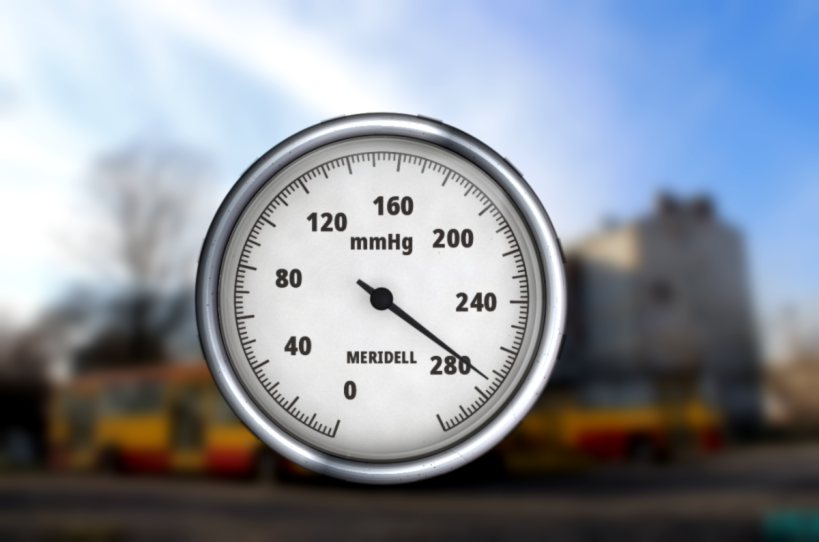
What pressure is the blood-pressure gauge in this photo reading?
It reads 274 mmHg
